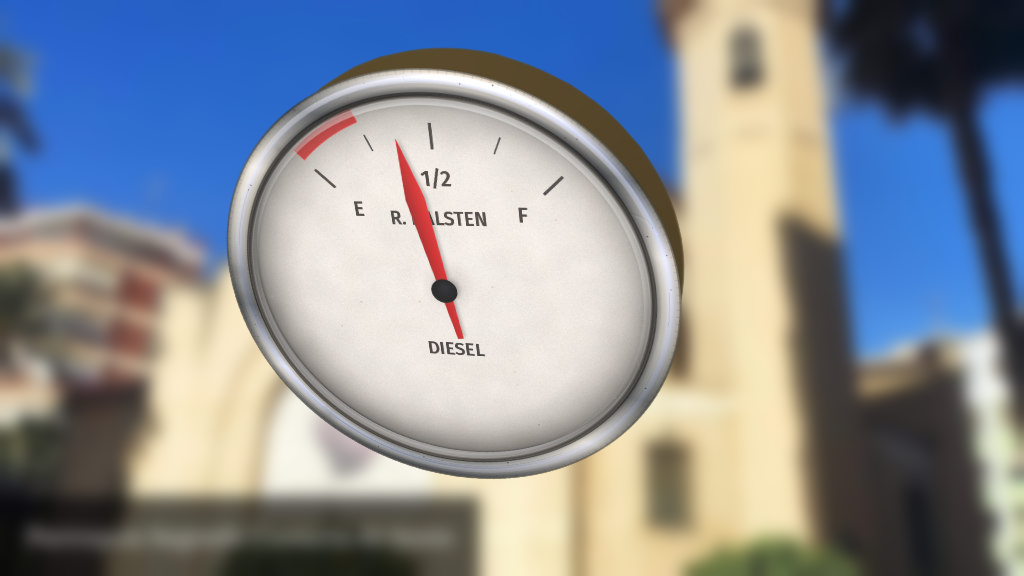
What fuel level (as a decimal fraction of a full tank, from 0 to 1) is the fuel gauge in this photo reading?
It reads 0.375
